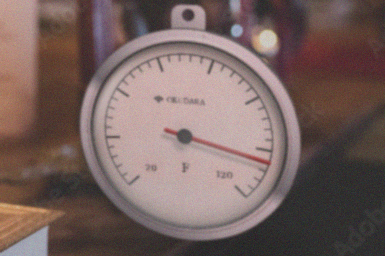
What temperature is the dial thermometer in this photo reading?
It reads 104 °F
